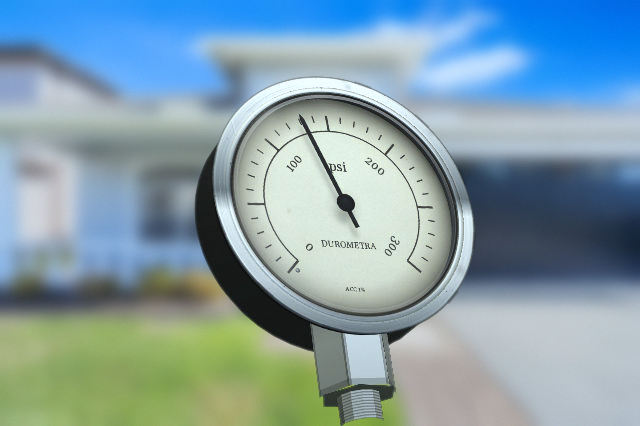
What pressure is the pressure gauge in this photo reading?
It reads 130 psi
